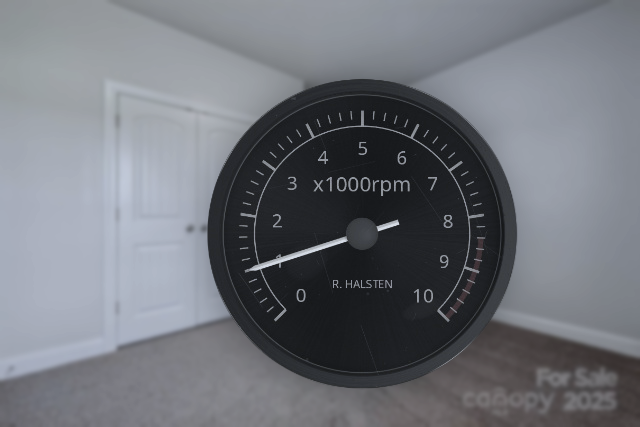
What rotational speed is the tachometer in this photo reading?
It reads 1000 rpm
